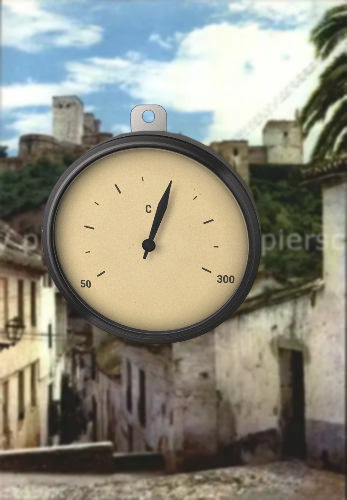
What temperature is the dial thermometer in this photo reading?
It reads 200 °C
